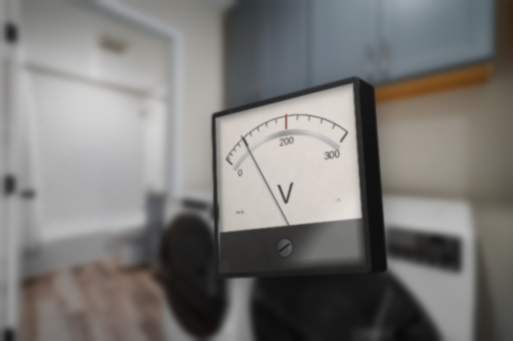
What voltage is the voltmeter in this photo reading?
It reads 100 V
